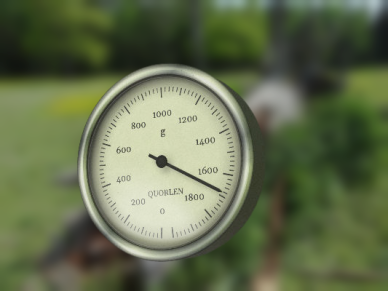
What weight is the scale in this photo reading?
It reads 1680 g
